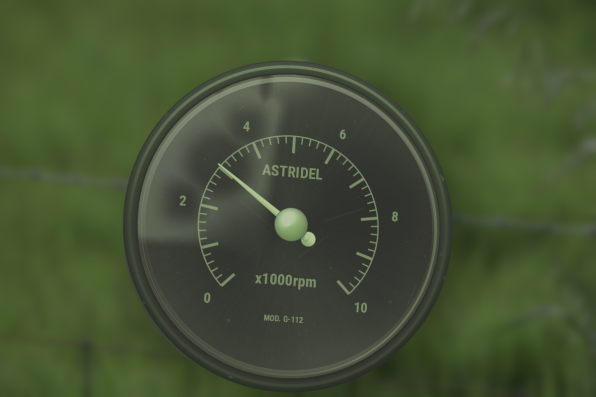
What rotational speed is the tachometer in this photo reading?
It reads 3000 rpm
